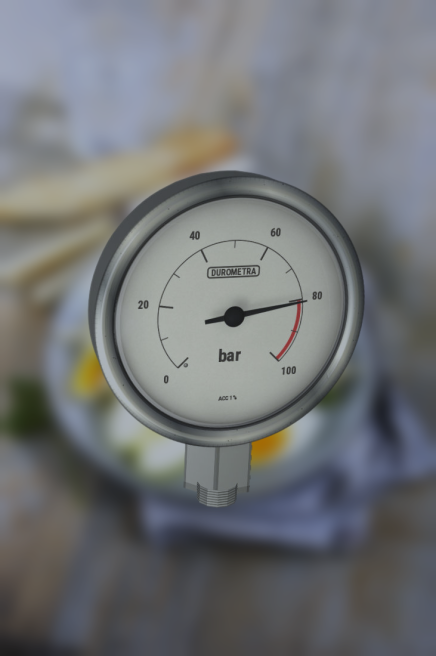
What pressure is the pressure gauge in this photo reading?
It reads 80 bar
